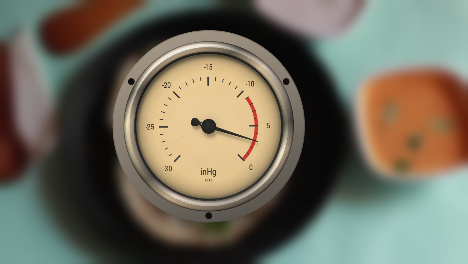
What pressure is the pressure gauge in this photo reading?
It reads -3 inHg
